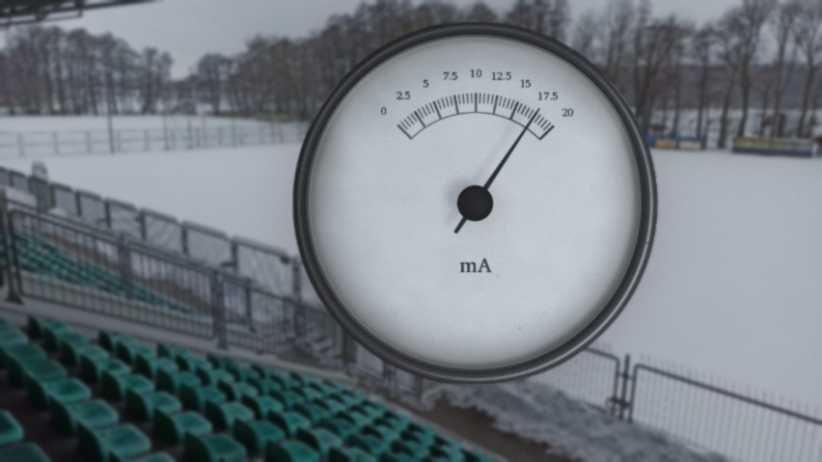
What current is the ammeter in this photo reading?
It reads 17.5 mA
